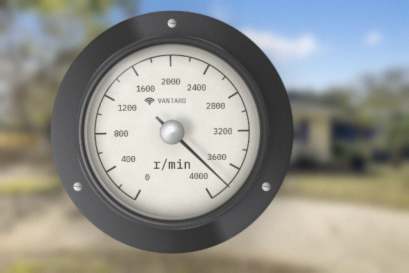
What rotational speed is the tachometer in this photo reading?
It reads 3800 rpm
